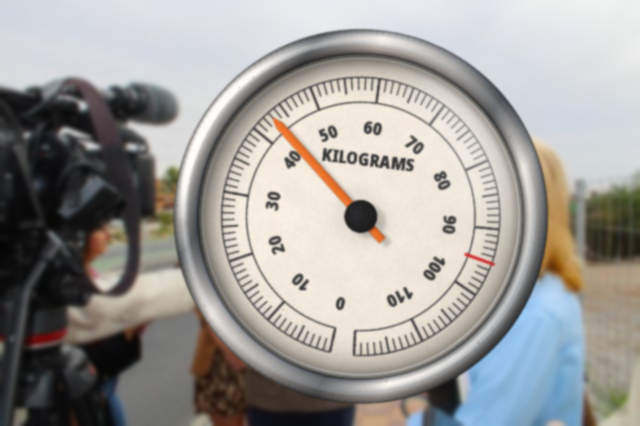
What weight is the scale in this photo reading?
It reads 43 kg
